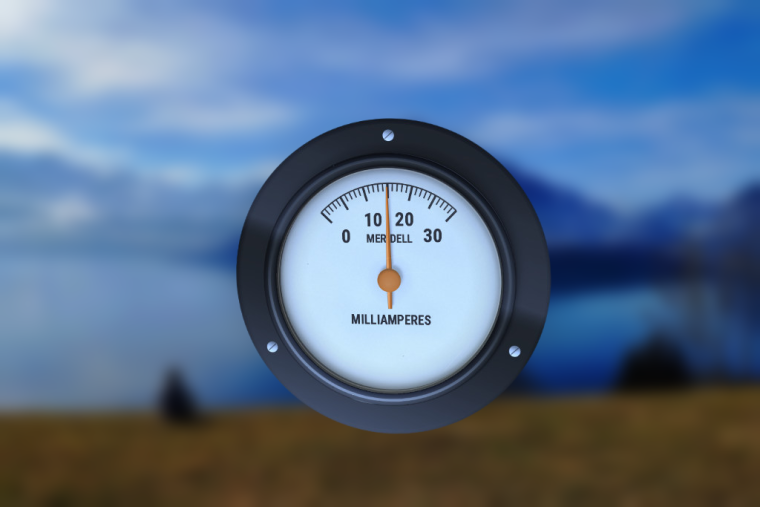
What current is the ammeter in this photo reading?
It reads 15 mA
